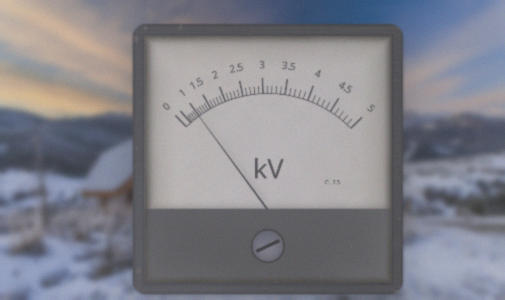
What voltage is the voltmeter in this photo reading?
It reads 1 kV
